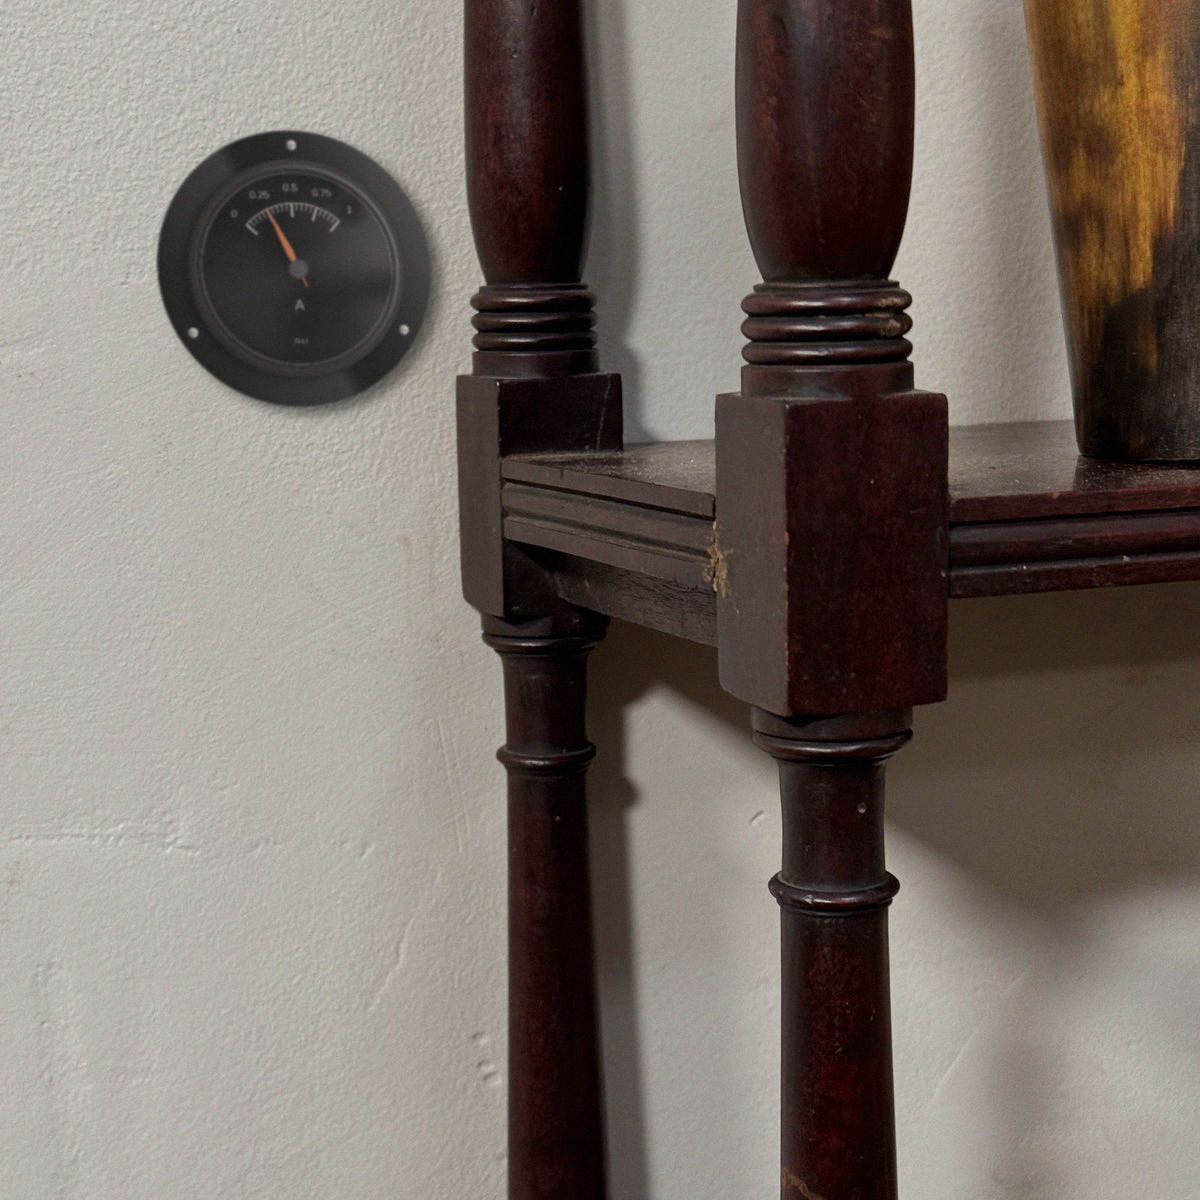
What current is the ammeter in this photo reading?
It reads 0.25 A
